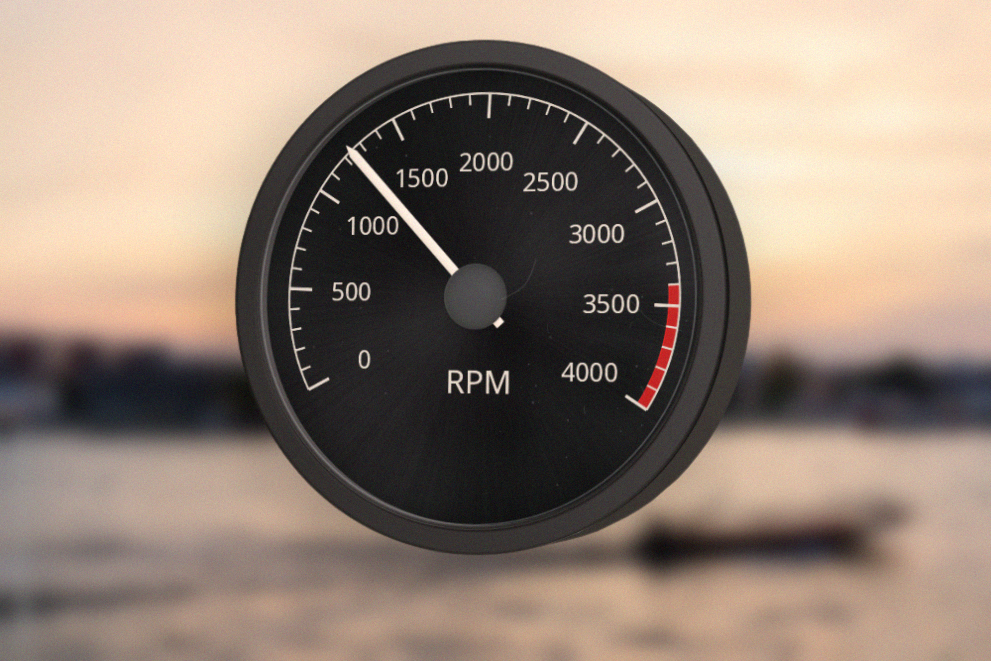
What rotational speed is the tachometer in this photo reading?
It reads 1250 rpm
